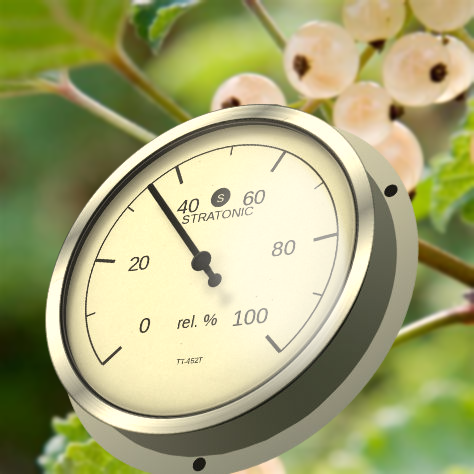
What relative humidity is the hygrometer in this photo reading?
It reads 35 %
